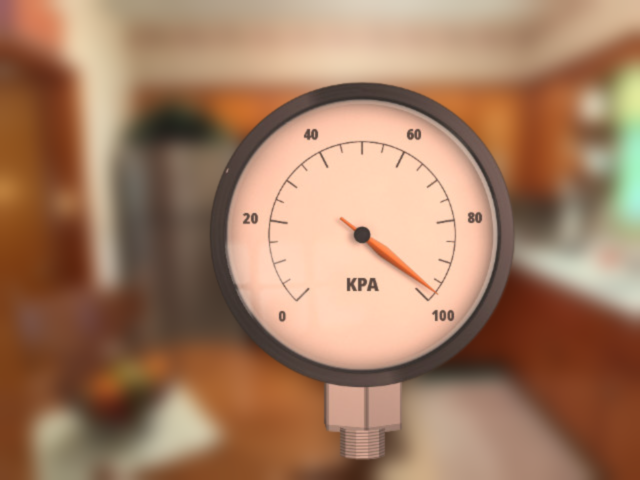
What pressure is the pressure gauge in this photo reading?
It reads 97.5 kPa
